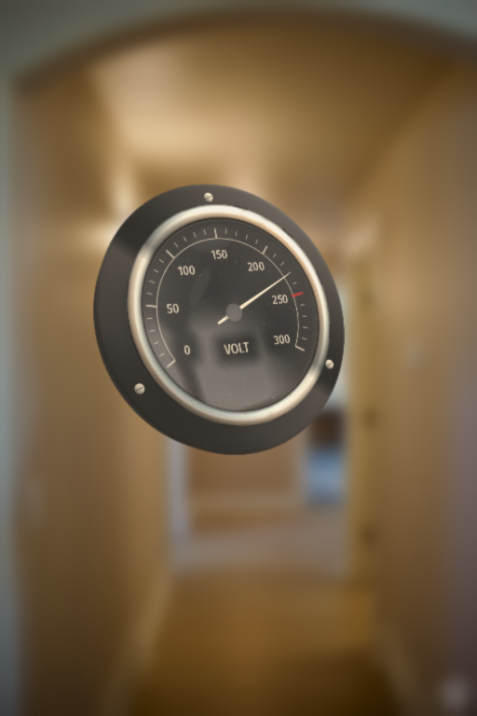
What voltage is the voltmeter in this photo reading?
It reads 230 V
